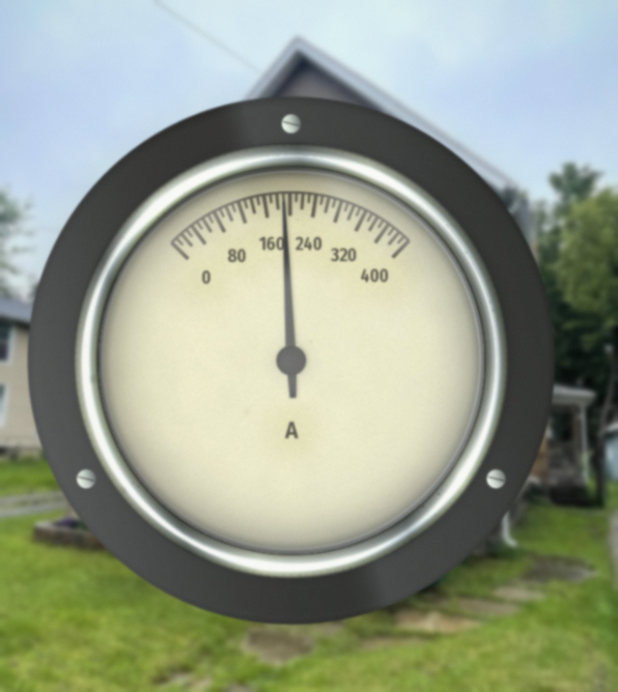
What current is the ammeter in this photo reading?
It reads 190 A
